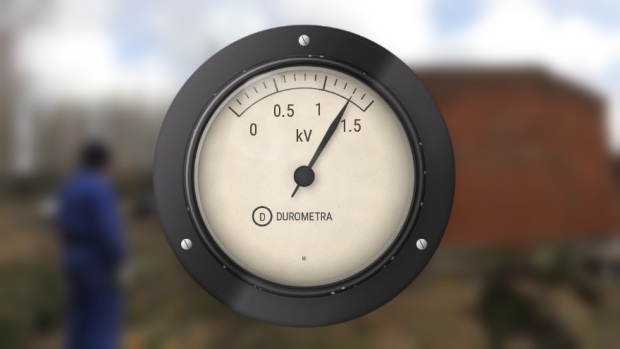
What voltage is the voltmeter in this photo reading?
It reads 1.3 kV
